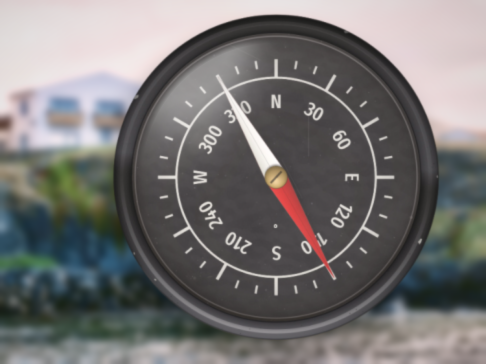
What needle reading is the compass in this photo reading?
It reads 150 °
